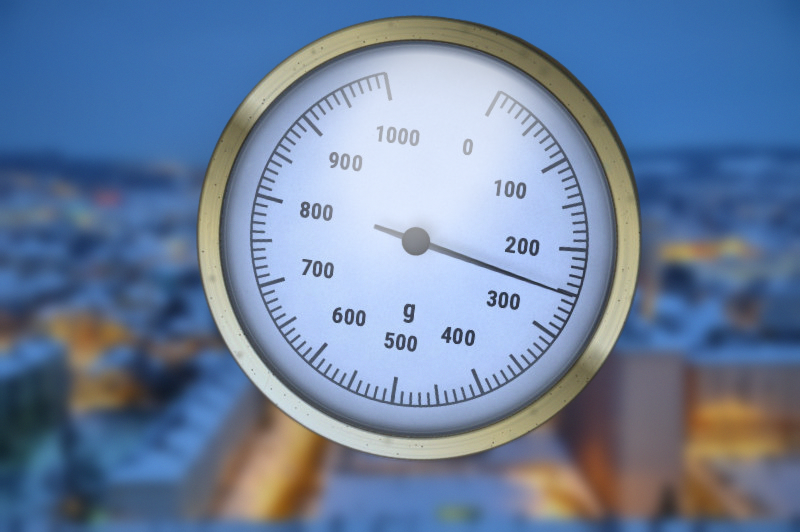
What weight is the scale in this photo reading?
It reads 250 g
